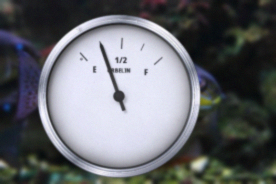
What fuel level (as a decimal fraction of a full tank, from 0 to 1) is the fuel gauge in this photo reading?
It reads 0.25
